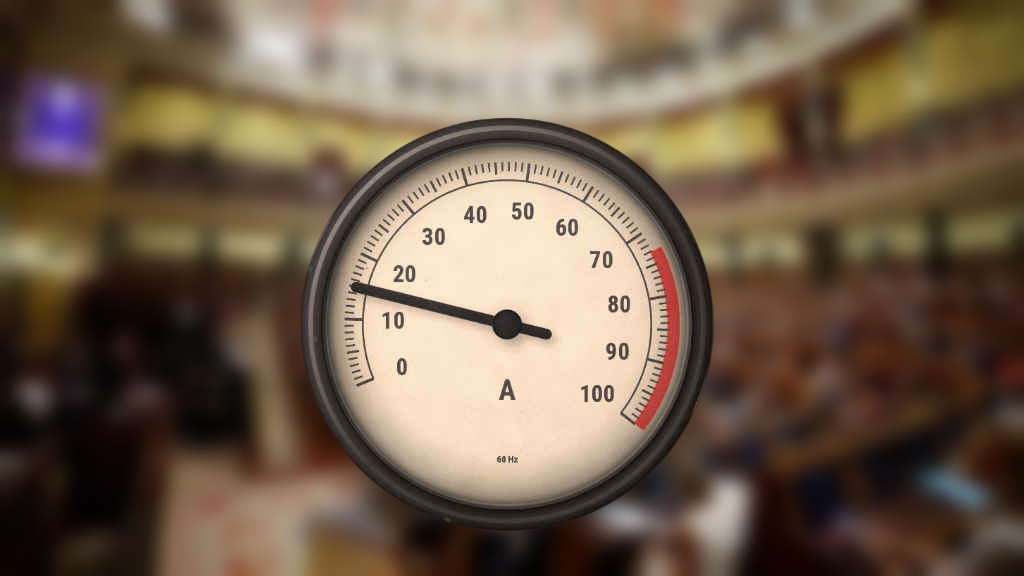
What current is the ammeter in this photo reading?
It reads 15 A
